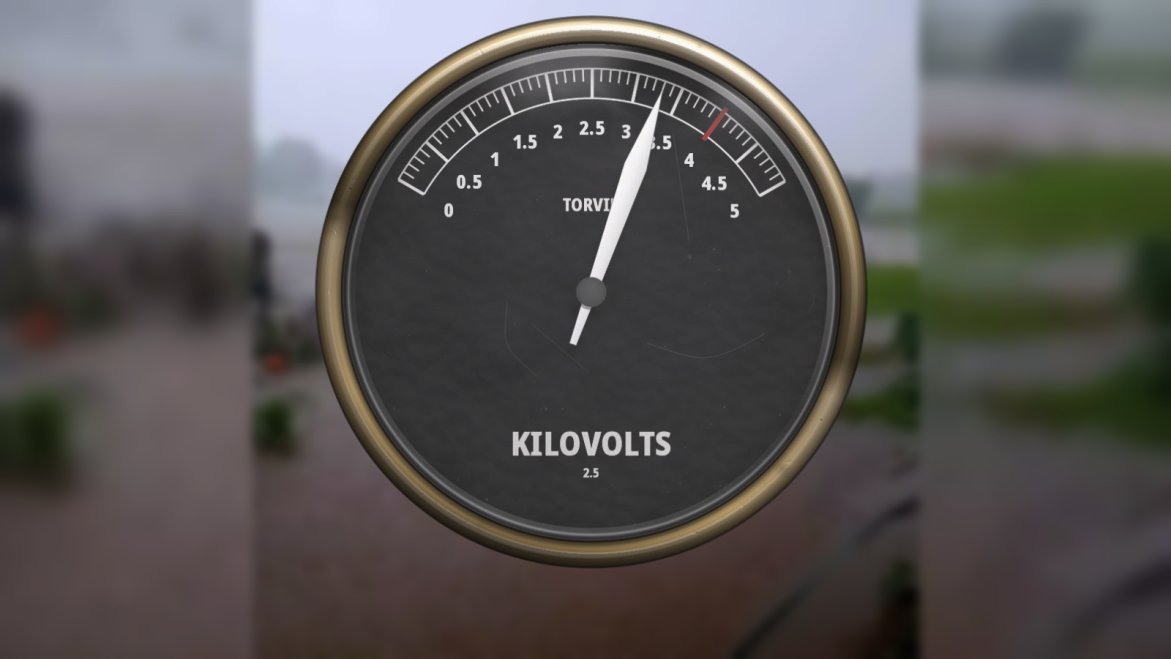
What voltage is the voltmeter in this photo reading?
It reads 3.3 kV
